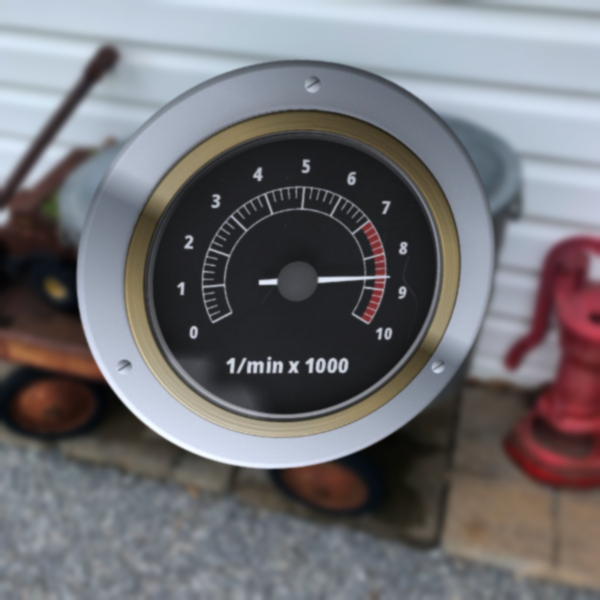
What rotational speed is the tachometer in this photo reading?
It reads 8600 rpm
